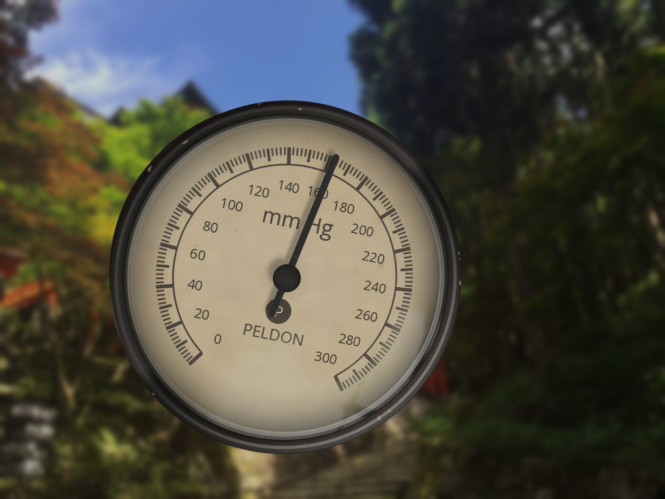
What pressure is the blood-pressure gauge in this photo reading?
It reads 162 mmHg
